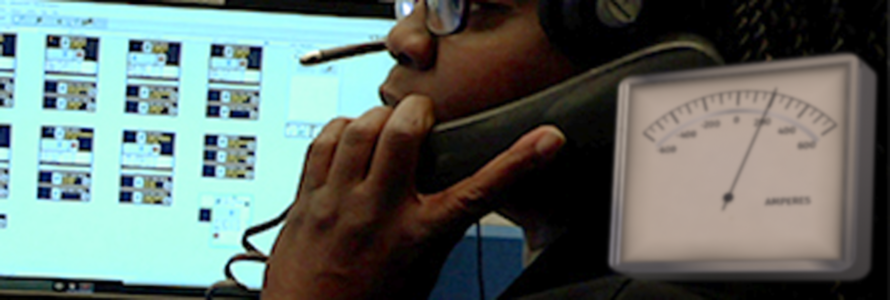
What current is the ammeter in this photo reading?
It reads 200 A
